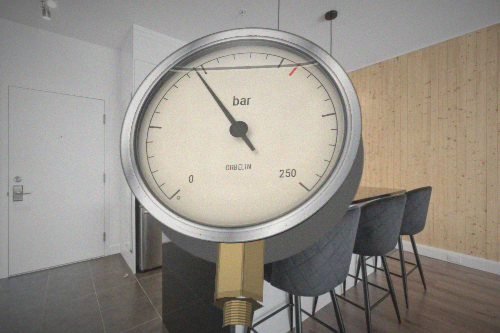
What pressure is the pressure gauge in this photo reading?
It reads 95 bar
